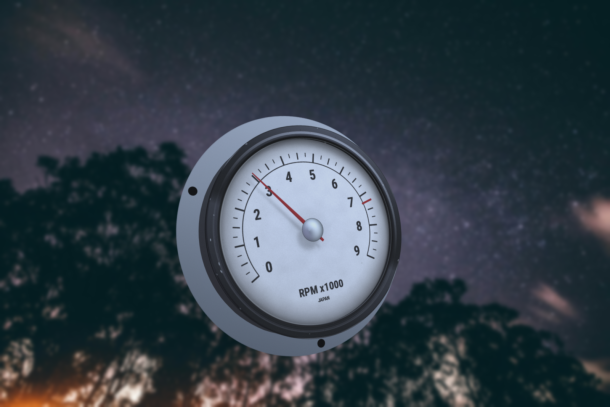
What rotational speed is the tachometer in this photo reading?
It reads 3000 rpm
